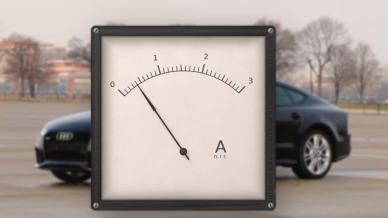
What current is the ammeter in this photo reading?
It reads 0.4 A
